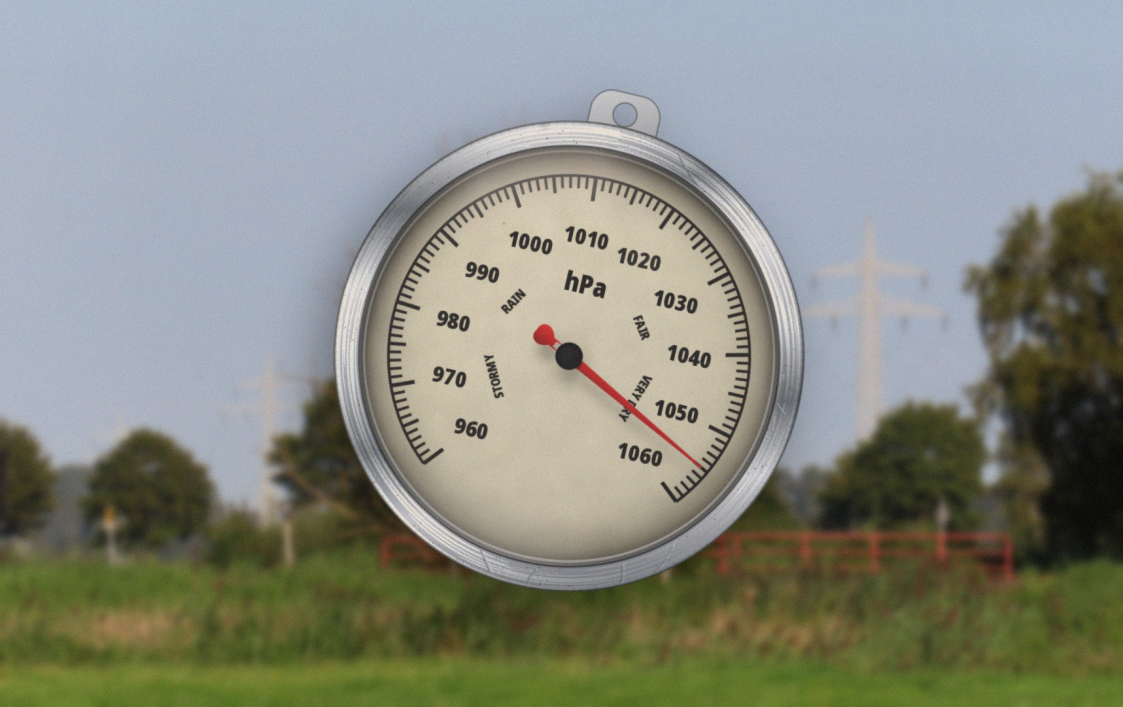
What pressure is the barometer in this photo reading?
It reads 1055 hPa
